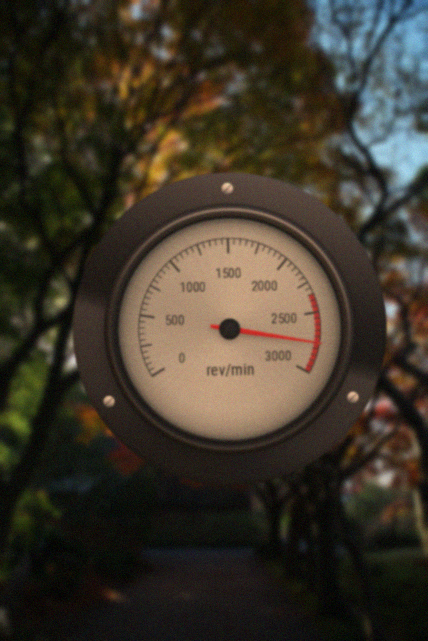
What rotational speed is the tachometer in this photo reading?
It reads 2750 rpm
